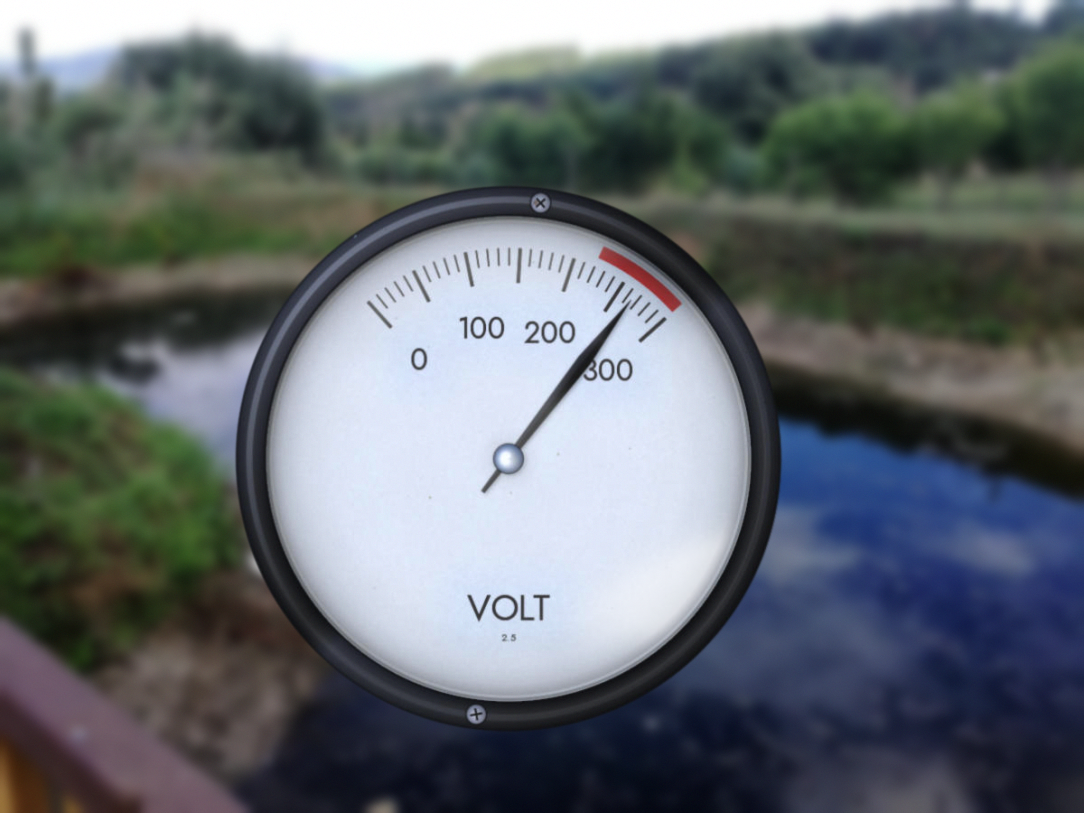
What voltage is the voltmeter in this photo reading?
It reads 265 V
